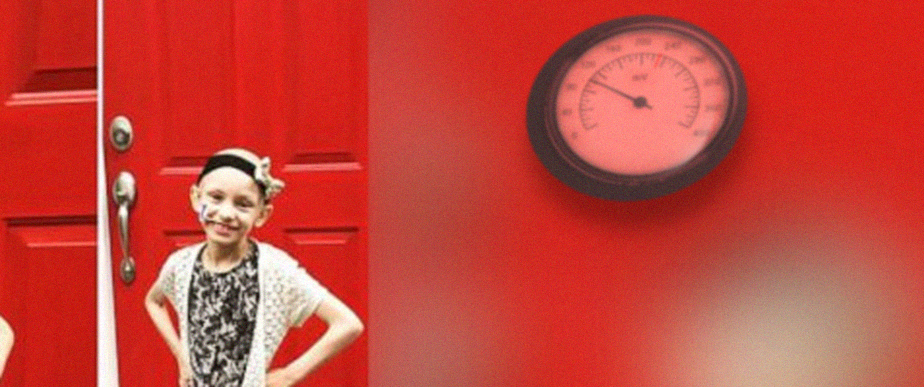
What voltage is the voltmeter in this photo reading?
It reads 100 mV
